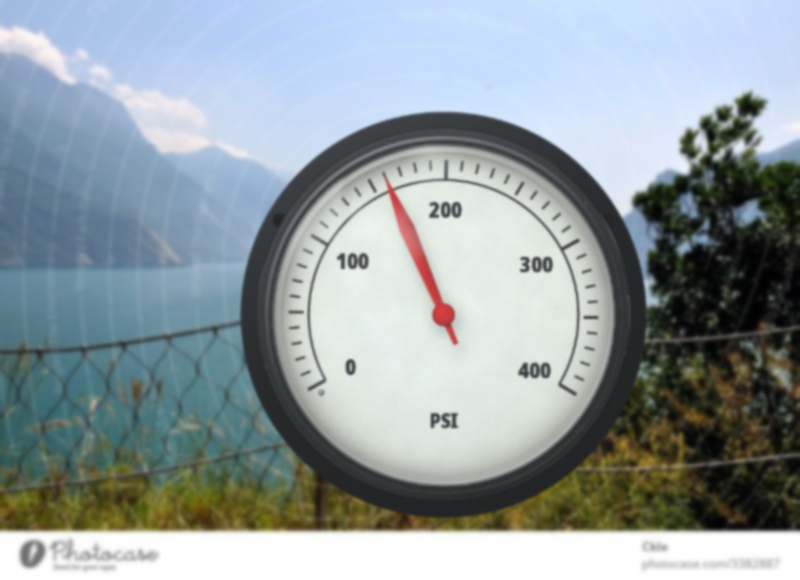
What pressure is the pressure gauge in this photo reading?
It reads 160 psi
